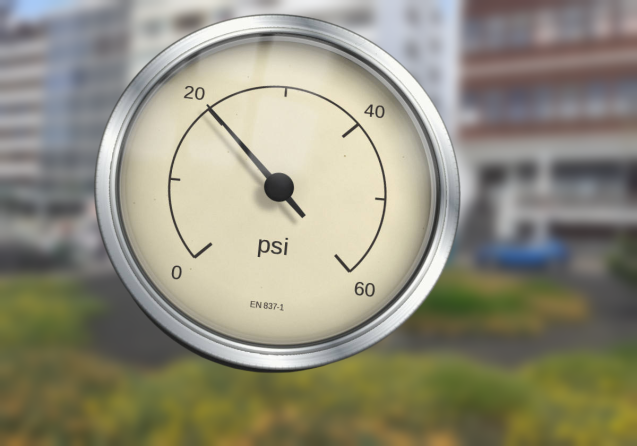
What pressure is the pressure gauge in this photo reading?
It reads 20 psi
